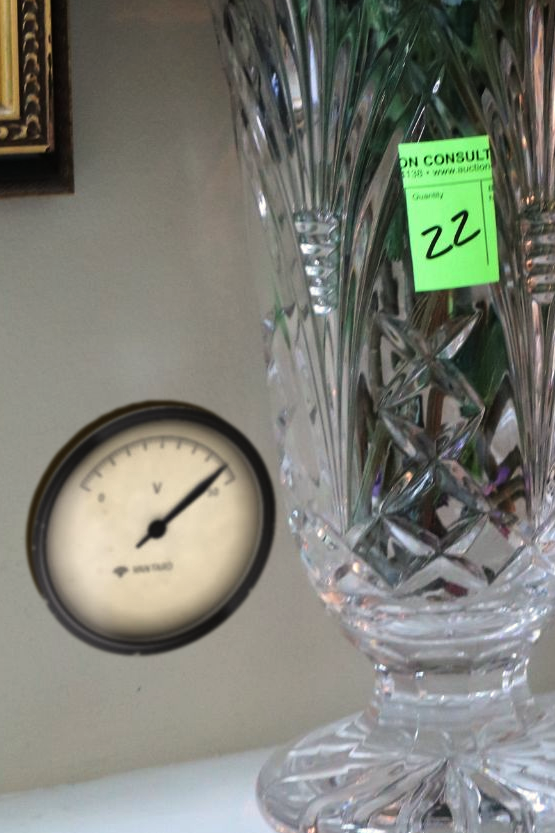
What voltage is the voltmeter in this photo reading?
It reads 45 V
